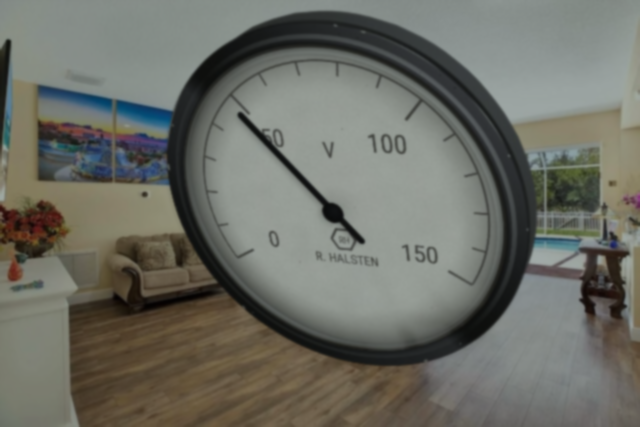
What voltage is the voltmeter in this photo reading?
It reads 50 V
